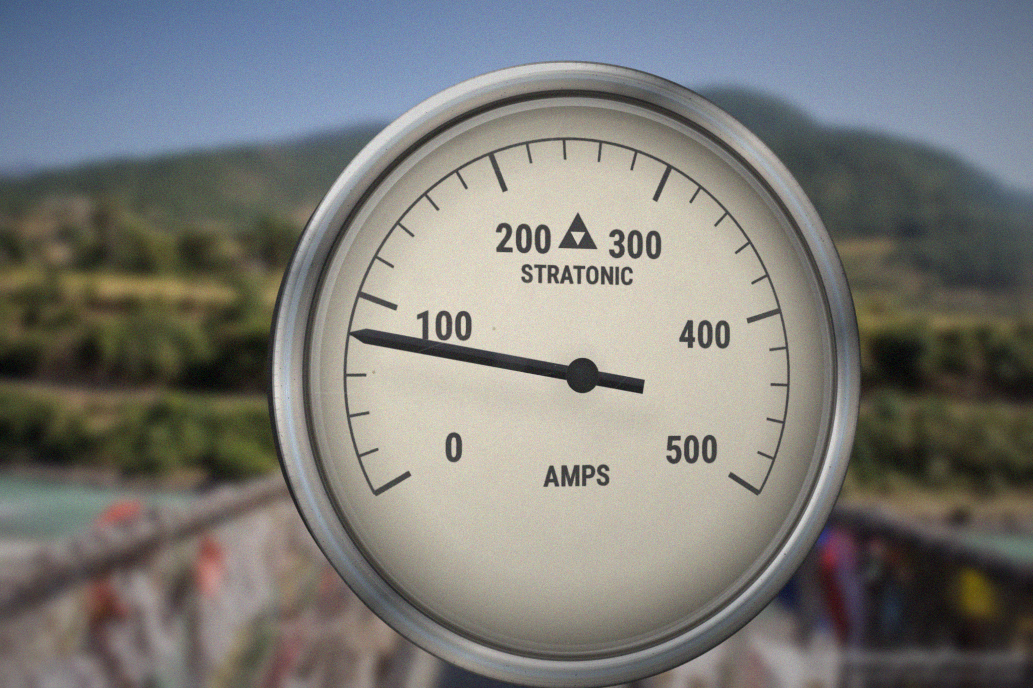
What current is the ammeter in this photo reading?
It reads 80 A
